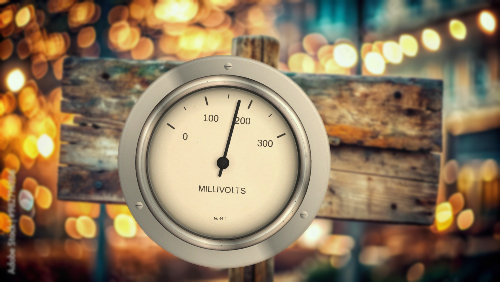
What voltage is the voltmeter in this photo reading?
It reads 175 mV
